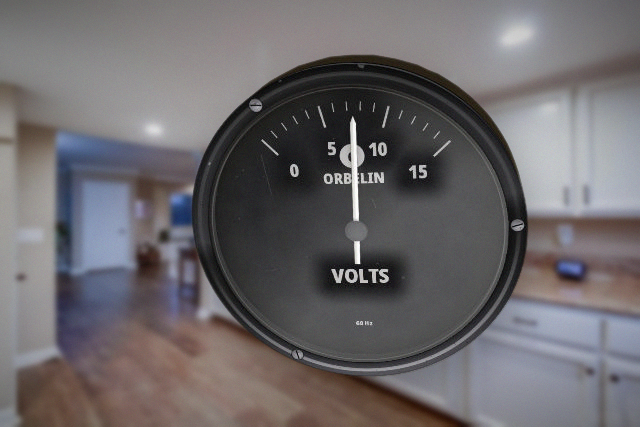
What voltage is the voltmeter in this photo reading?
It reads 7.5 V
